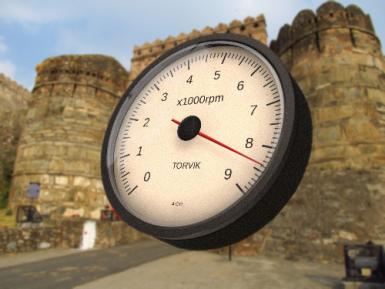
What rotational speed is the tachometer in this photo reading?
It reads 8400 rpm
